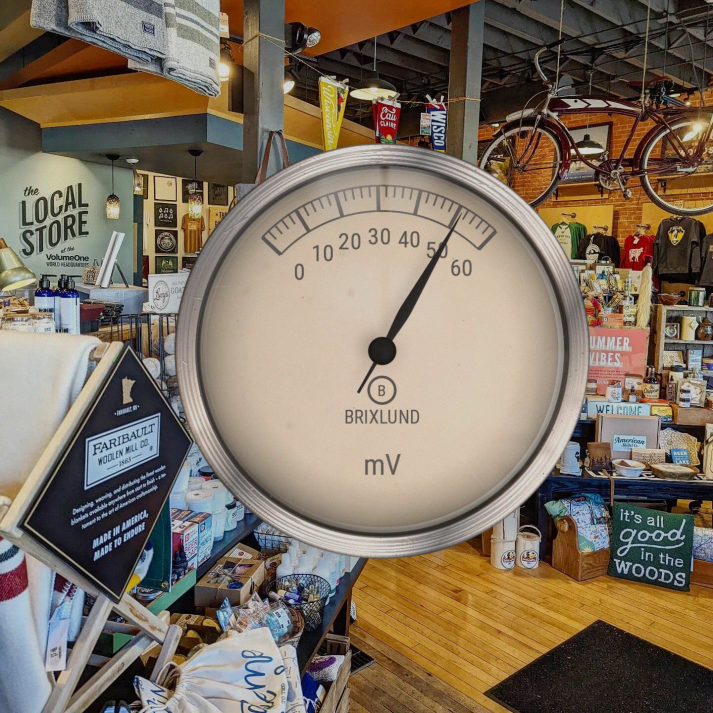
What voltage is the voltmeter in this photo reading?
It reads 51 mV
